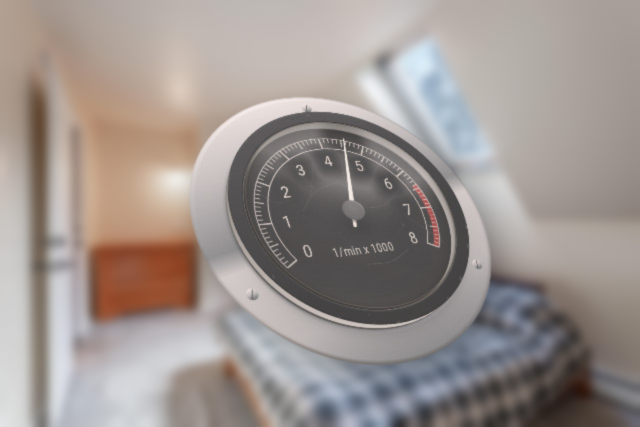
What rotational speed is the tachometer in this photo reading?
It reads 4500 rpm
